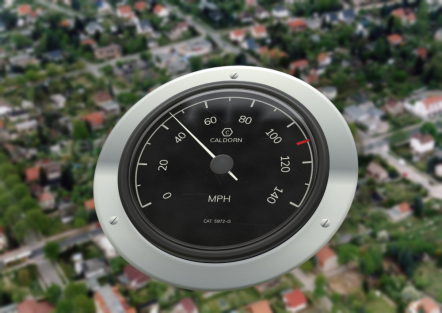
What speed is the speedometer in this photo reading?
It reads 45 mph
